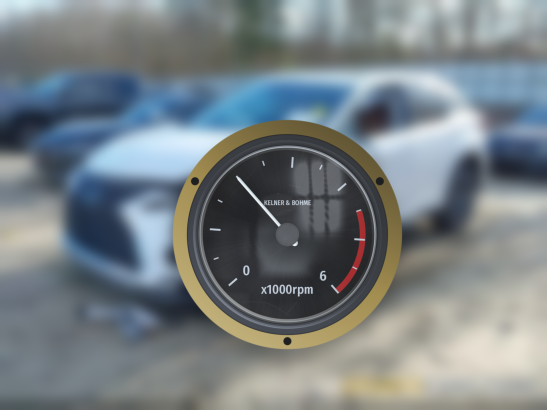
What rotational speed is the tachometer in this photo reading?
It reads 2000 rpm
